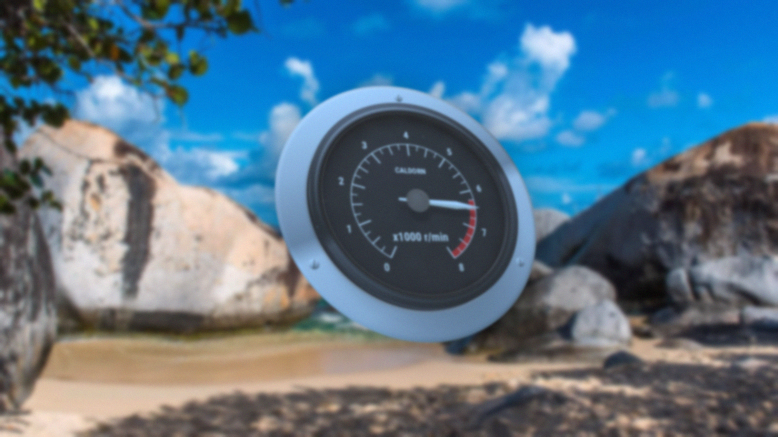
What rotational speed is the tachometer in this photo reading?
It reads 6500 rpm
